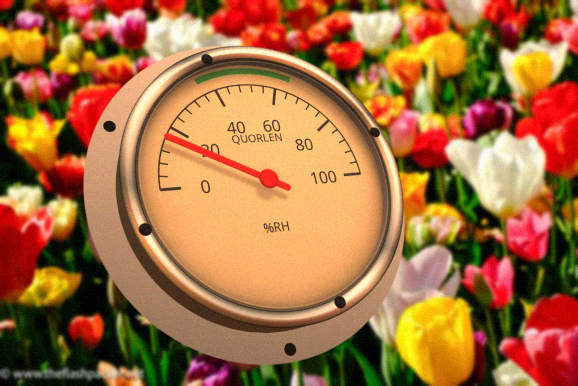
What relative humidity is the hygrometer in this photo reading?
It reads 16 %
